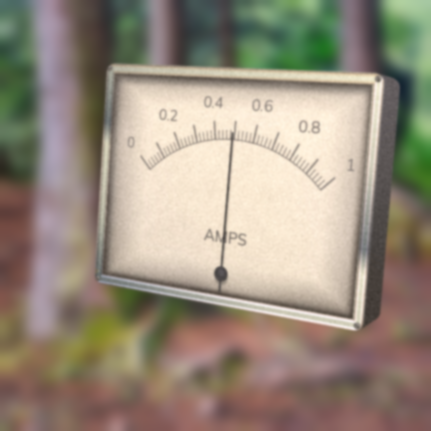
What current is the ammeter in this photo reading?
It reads 0.5 A
